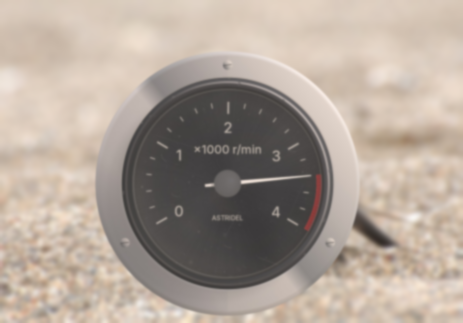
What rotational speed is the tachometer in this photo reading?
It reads 3400 rpm
